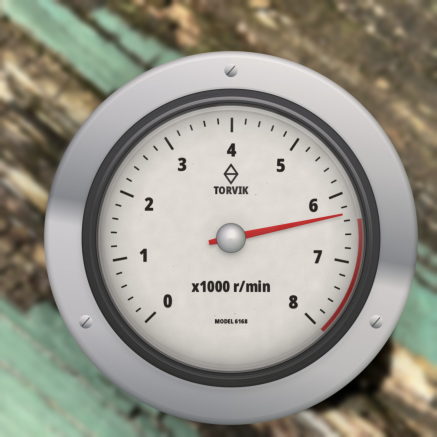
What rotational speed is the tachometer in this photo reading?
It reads 6300 rpm
